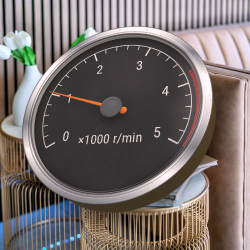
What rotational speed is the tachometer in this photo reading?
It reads 1000 rpm
